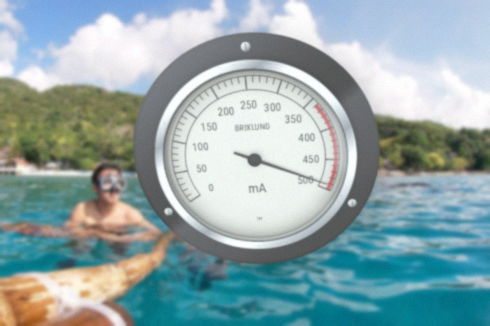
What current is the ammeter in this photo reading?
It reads 490 mA
